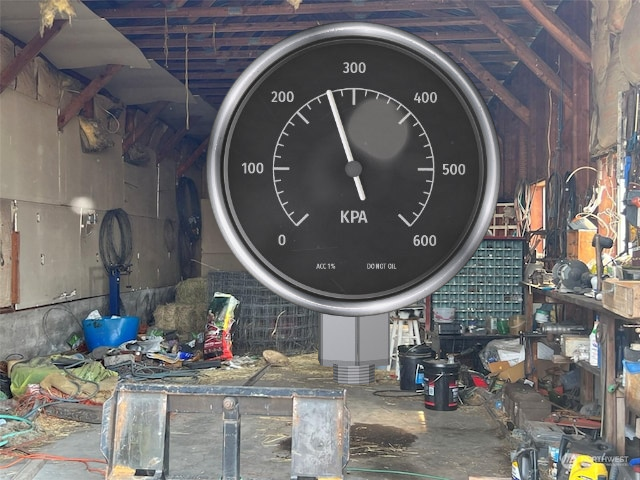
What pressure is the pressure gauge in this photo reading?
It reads 260 kPa
